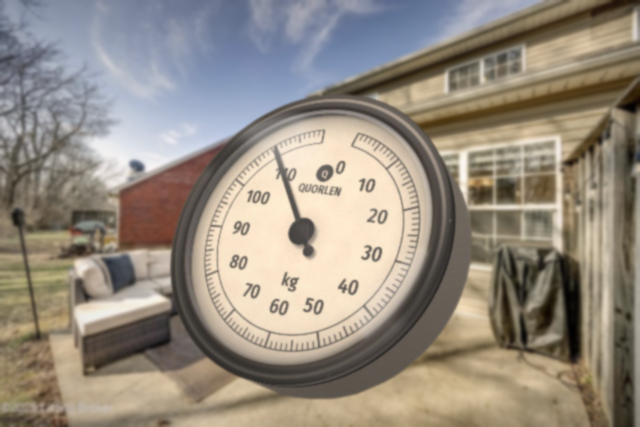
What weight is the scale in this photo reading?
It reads 110 kg
